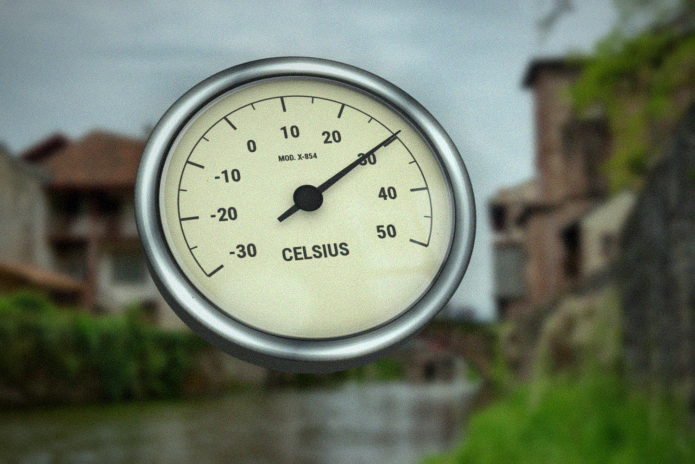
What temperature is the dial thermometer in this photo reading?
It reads 30 °C
